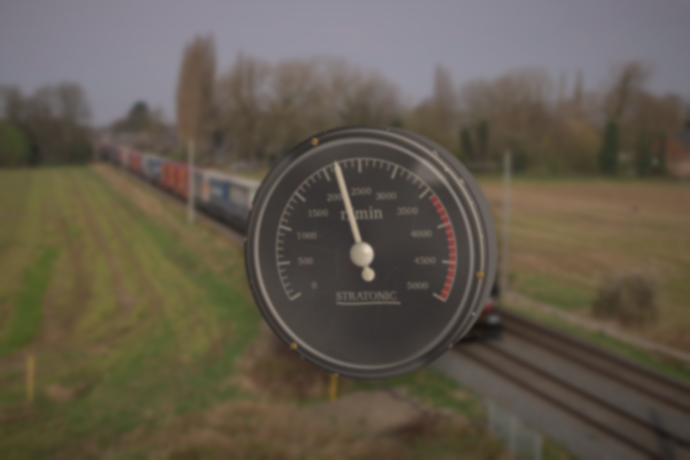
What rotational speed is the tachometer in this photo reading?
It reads 2200 rpm
